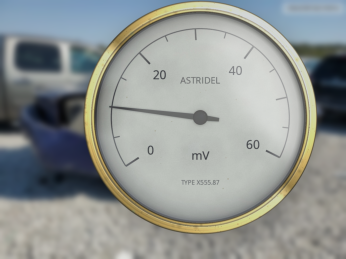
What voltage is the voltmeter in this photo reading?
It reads 10 mV
